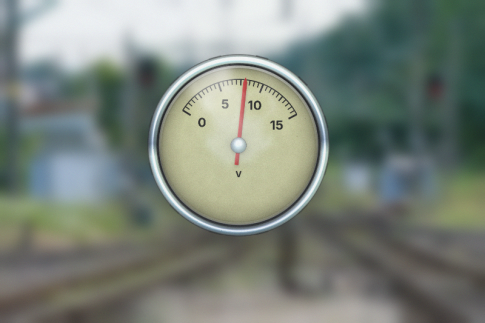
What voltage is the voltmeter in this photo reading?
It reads 8 V
